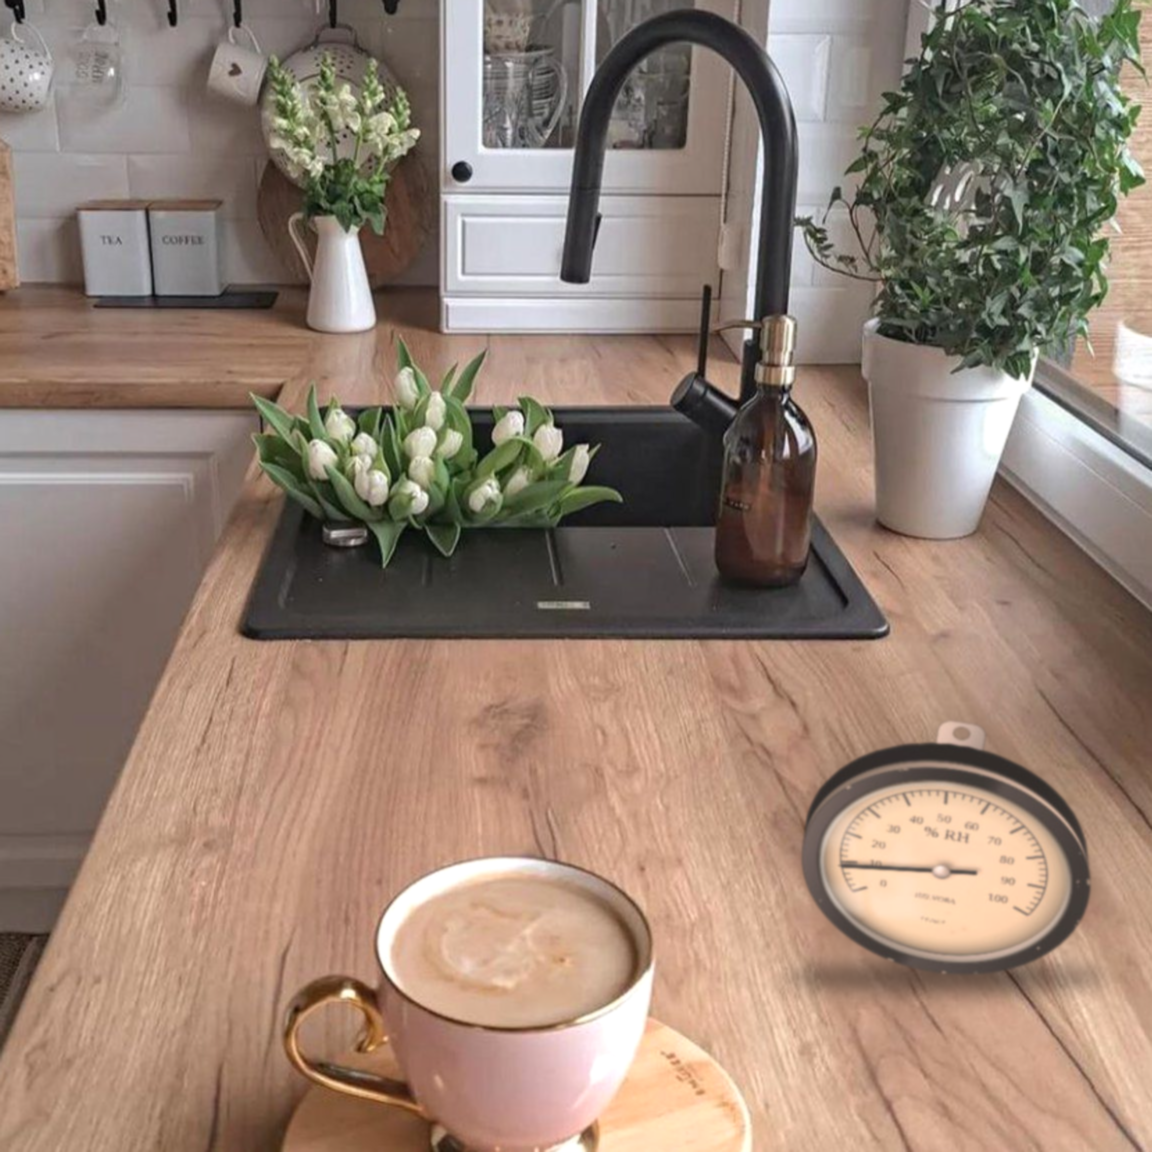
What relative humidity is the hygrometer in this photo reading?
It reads 10 %
